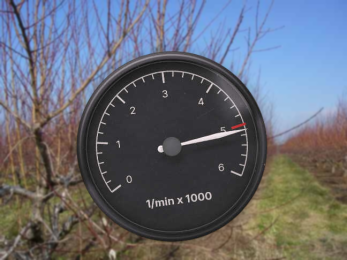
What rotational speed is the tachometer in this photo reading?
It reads 5100 rpm
